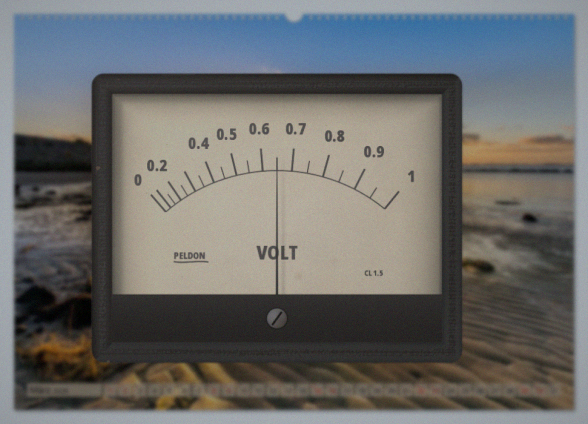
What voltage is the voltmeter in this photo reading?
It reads 0.65 V
